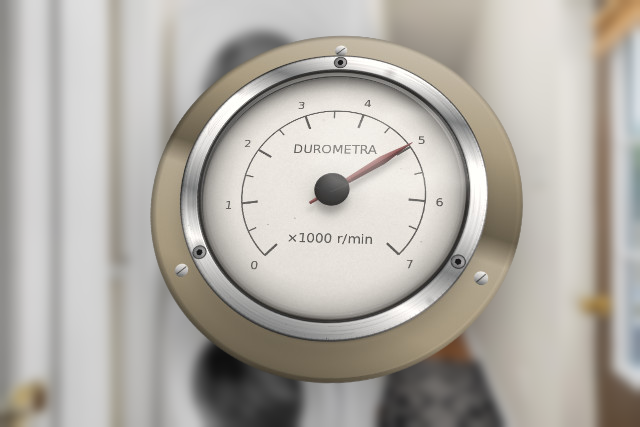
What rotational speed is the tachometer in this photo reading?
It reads 5000 rpm
